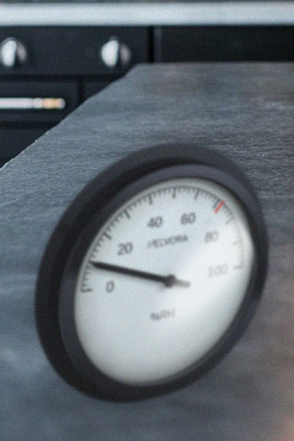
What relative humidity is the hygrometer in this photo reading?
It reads 10 %
